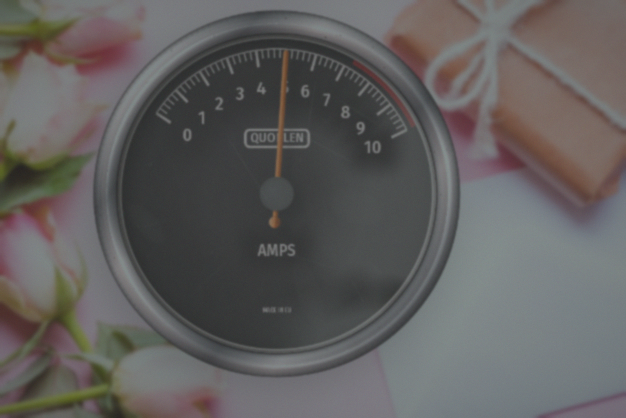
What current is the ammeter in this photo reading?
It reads 5 A
